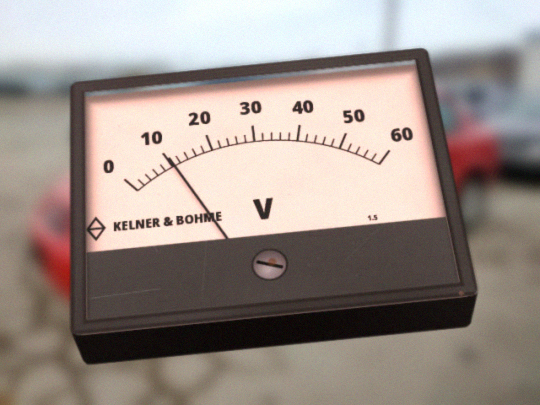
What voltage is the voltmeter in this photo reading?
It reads 10 V
